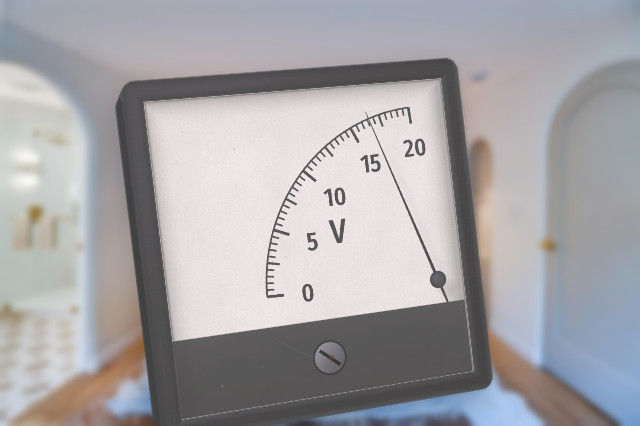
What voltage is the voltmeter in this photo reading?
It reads 16.5 V
